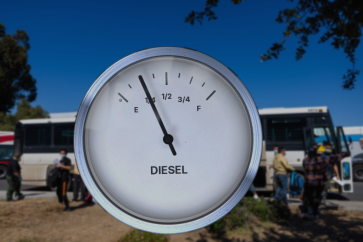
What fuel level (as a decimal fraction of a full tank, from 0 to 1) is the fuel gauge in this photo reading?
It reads 0.25
